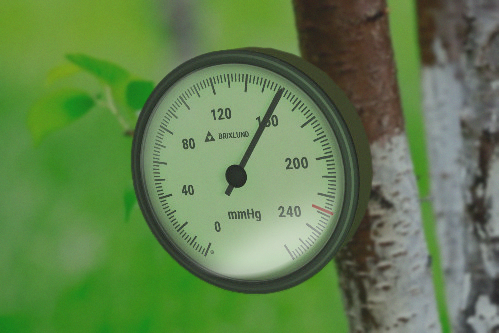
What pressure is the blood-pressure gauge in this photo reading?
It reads 160 mmHg
